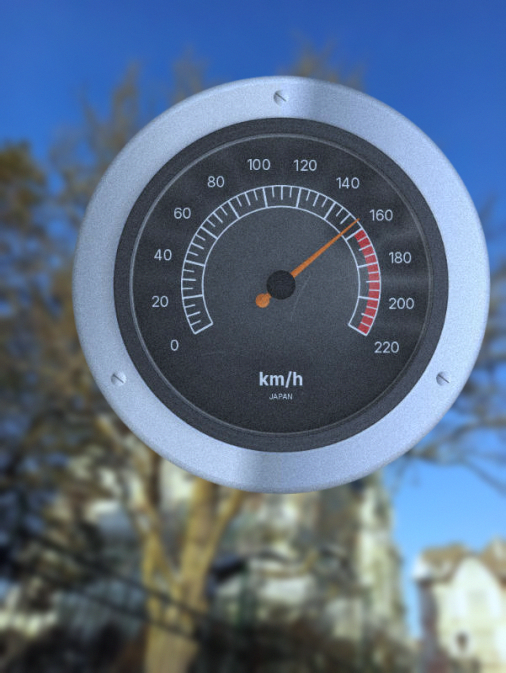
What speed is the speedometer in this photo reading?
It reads 155 km/h
